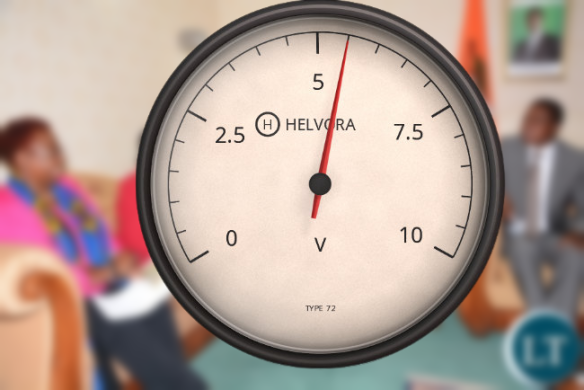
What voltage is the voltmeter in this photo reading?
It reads 5.5 V
